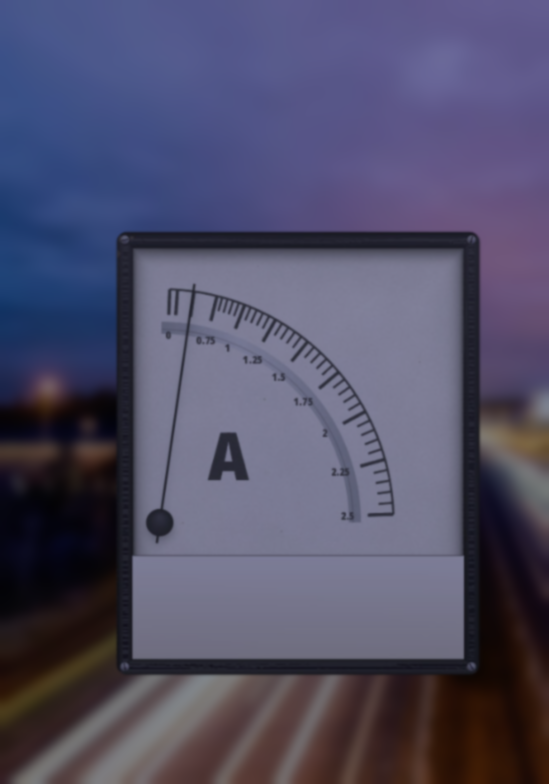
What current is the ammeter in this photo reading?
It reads 0.5 A
